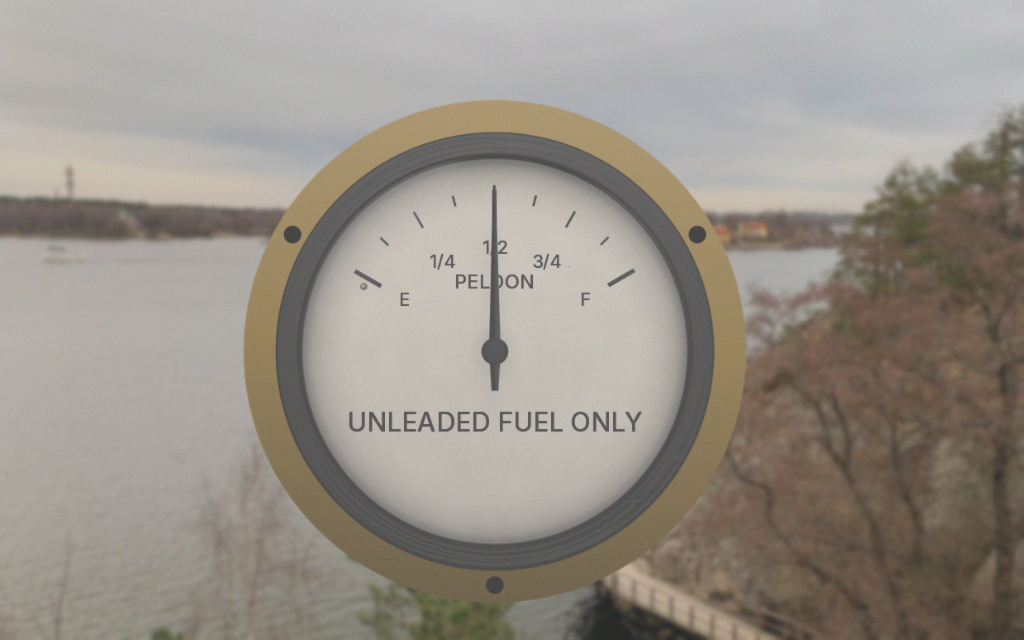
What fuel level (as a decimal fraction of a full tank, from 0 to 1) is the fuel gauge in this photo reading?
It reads 0.5
